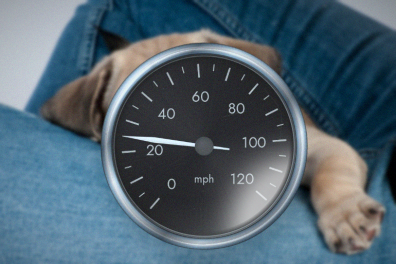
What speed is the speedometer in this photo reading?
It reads 25 mph
